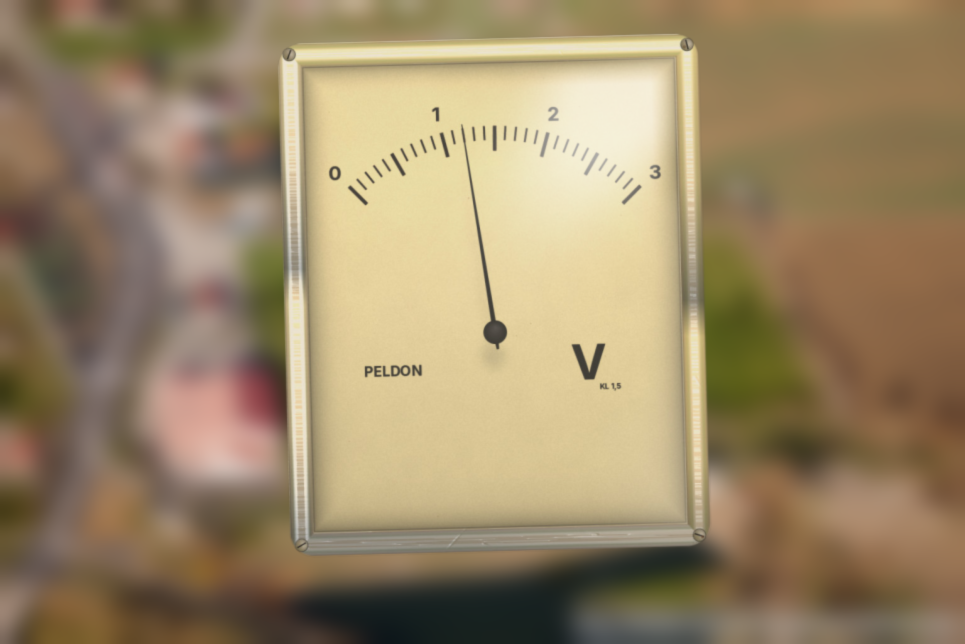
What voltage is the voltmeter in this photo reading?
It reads 1.2 V
